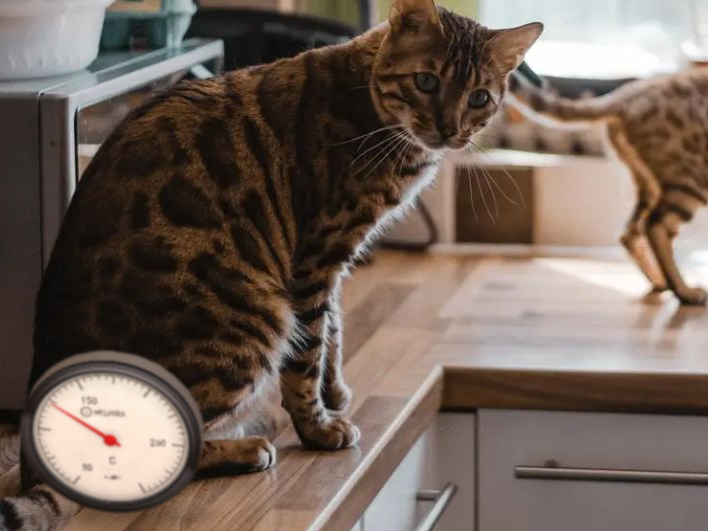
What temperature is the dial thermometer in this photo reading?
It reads 125 °C
